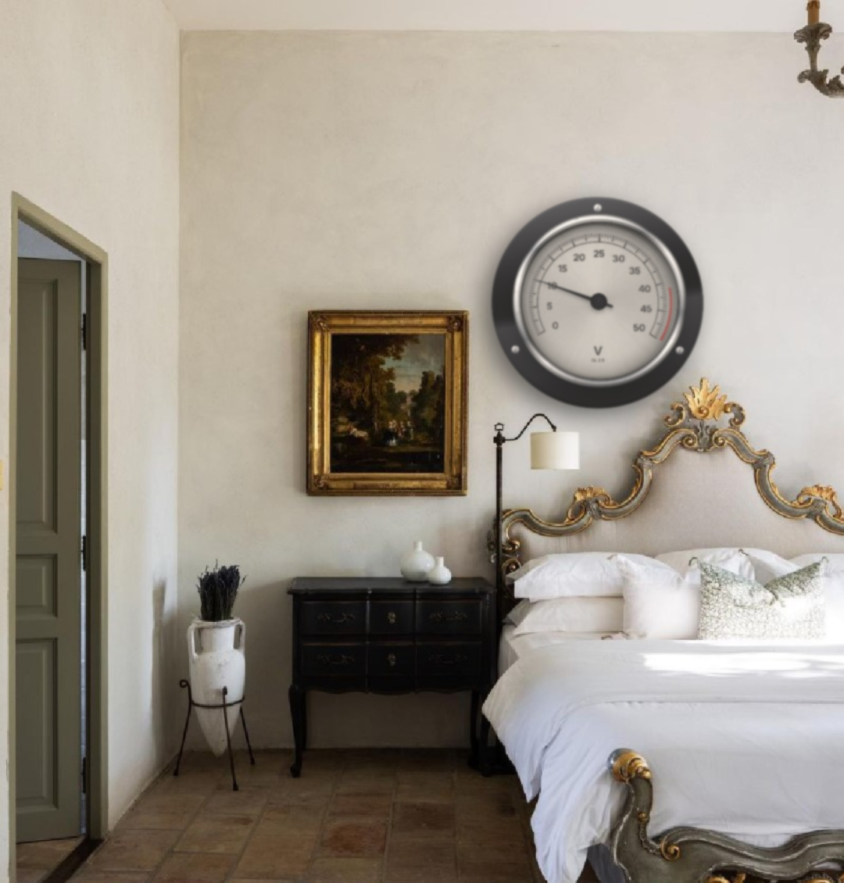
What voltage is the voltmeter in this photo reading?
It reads 10 V
